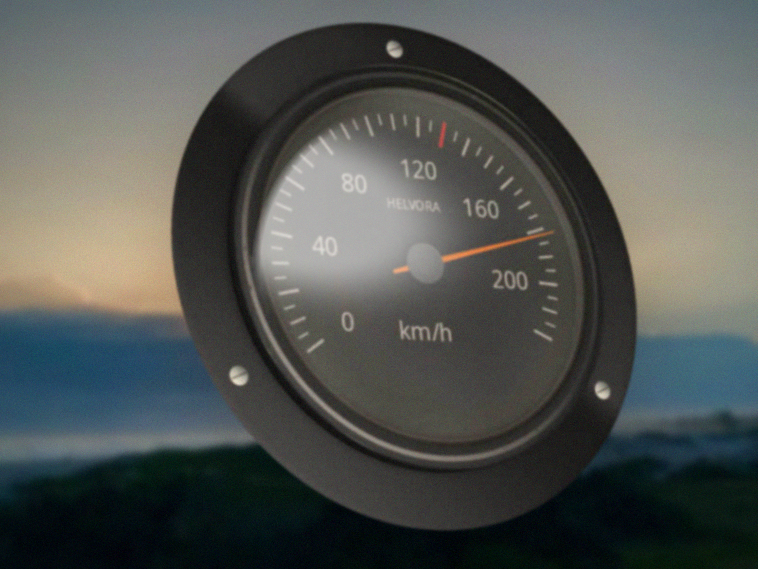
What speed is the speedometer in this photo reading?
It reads 182.5 km/h
